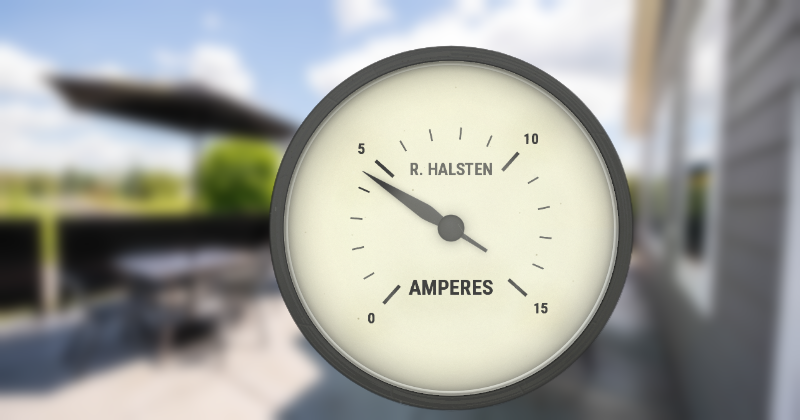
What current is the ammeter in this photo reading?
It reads 4.5 A
